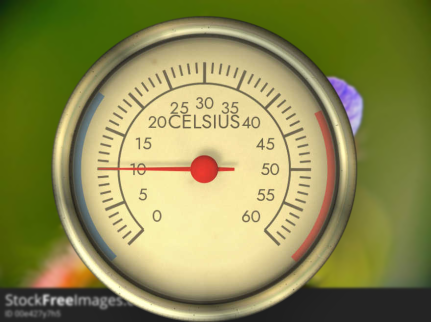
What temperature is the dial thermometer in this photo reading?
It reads 10 °C
